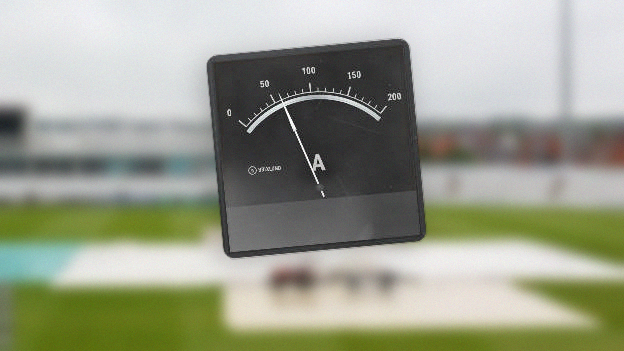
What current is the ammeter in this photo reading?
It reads 60 A
